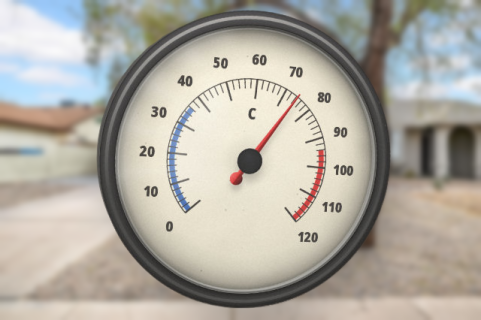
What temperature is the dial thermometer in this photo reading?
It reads 74 °C
